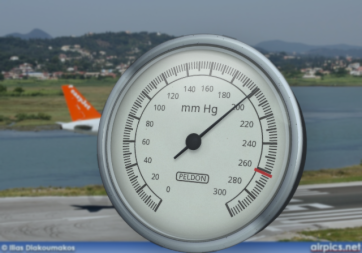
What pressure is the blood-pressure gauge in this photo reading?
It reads 200 mmHg
